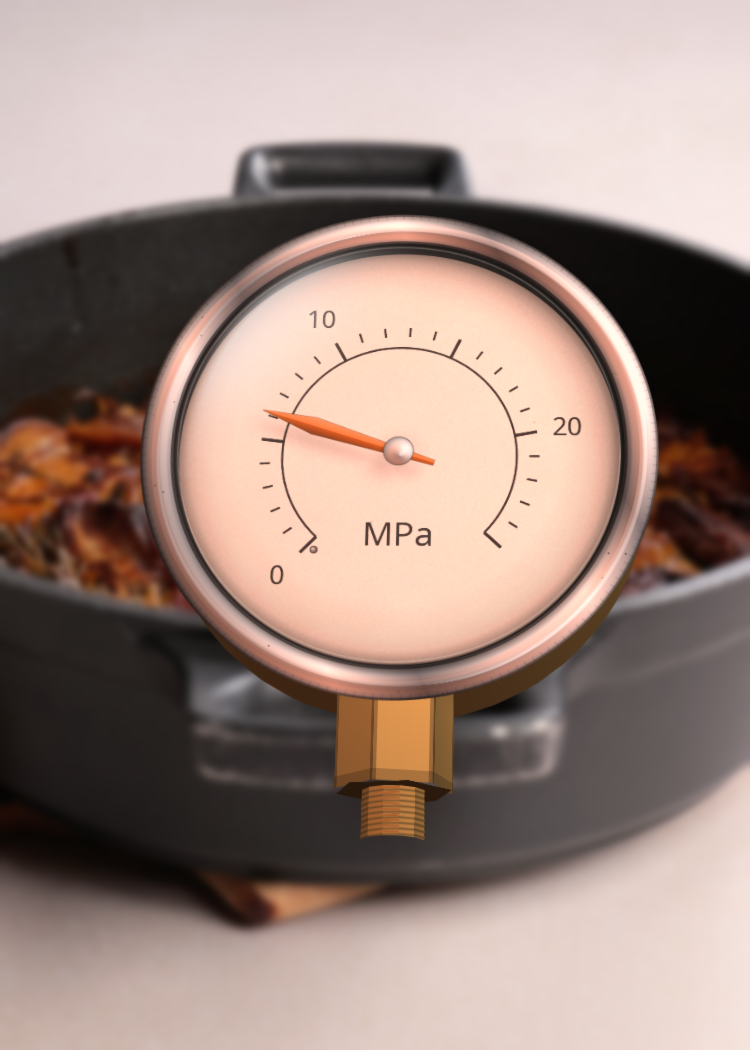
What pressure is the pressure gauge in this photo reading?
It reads 6 MPa
